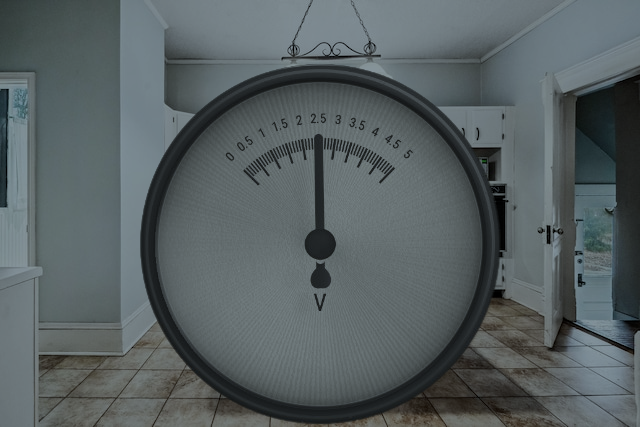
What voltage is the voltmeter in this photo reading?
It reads 2.5 V
